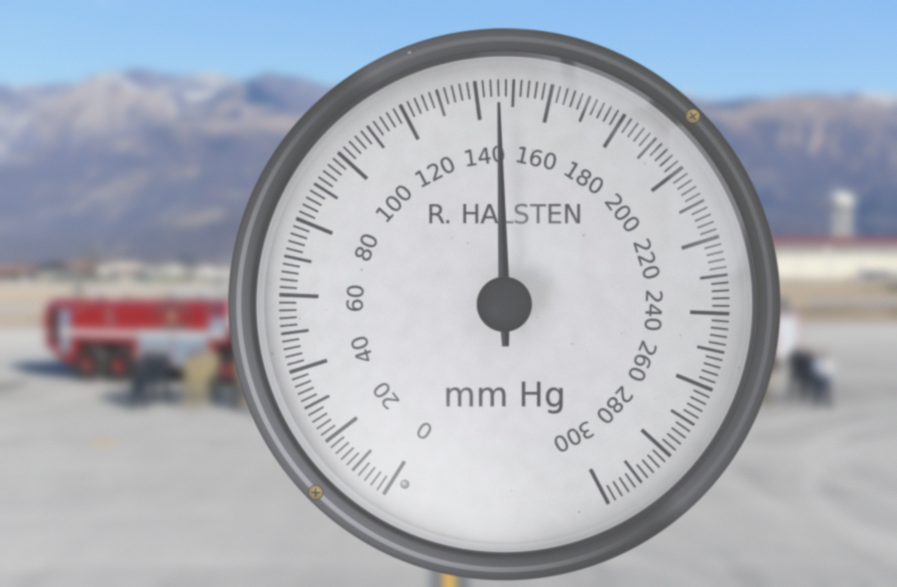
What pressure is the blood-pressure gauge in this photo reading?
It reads 146 mmHg
